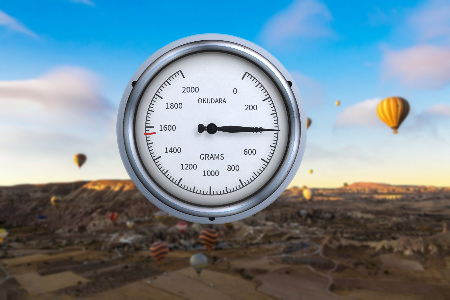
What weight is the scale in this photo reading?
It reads 400 g
